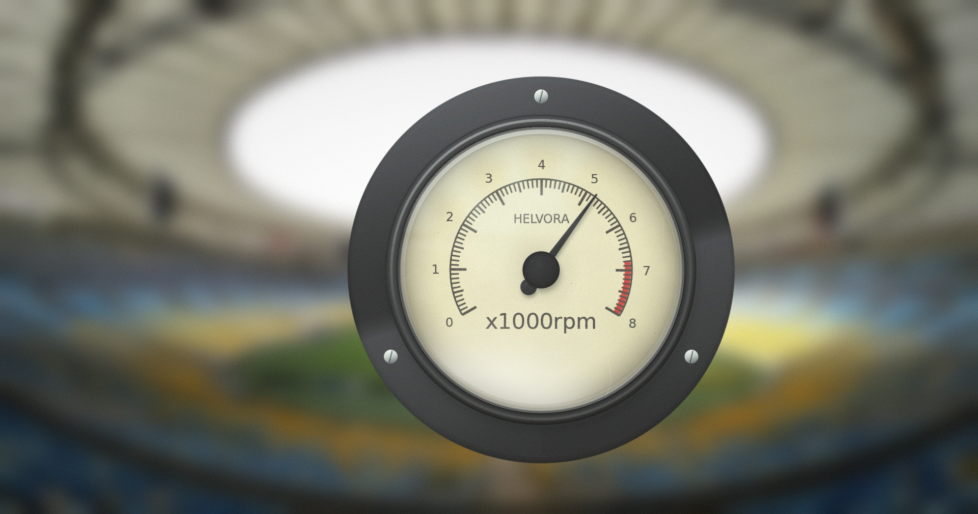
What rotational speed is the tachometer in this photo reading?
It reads 5200 rpm
